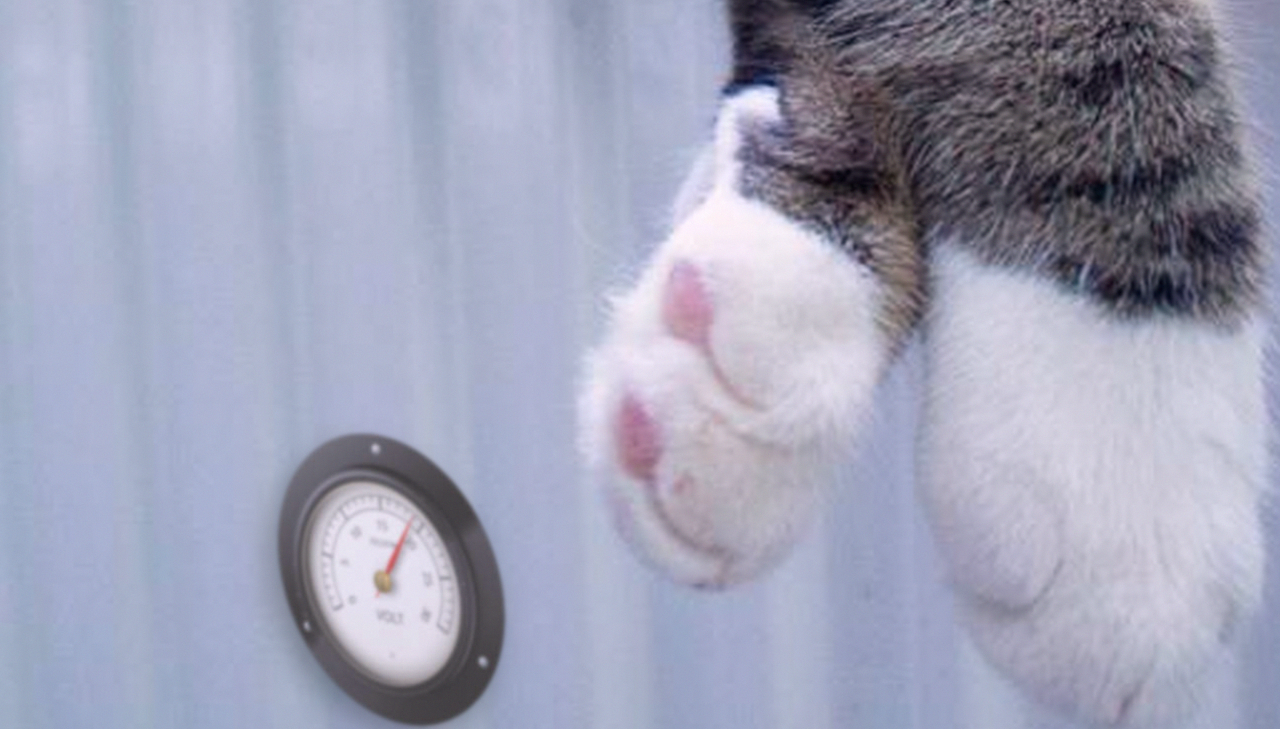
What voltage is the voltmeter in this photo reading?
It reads 19 V
